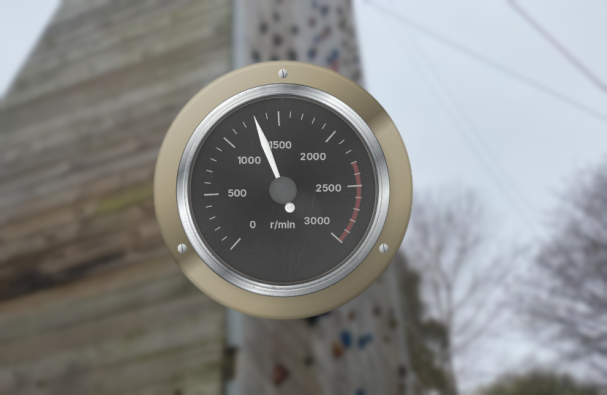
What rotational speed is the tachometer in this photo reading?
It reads 1300 rpm
